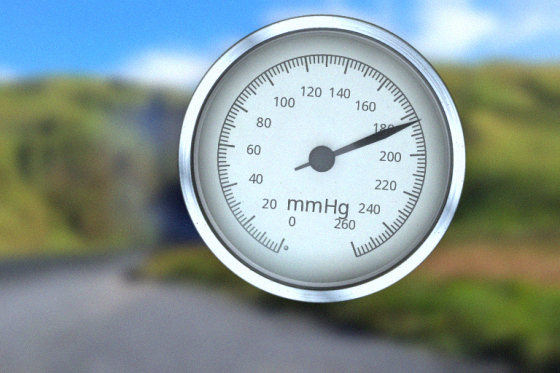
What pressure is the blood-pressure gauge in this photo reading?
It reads 184 mmHg
